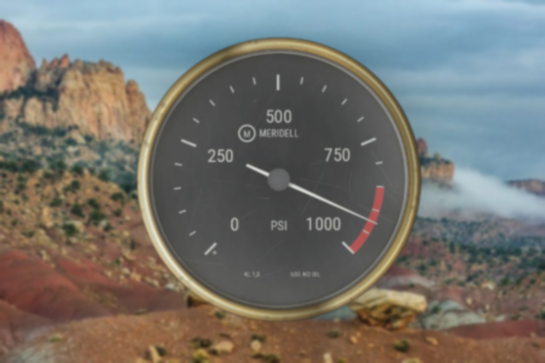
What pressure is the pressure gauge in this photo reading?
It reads 925 psi
